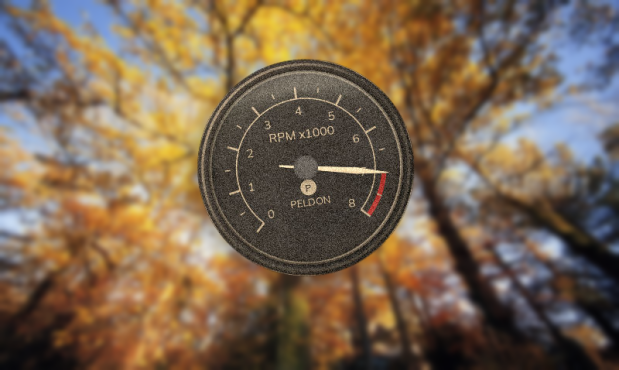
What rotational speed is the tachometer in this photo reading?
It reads 7000 rpm
